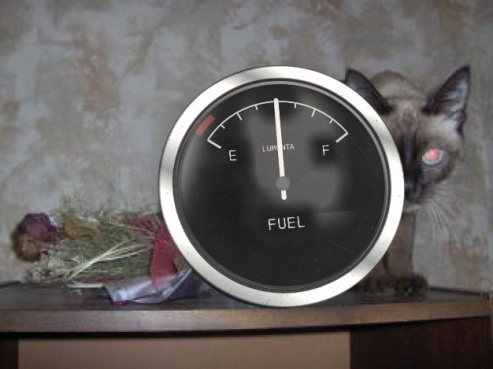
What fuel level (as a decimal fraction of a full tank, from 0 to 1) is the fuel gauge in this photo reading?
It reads 0.5
